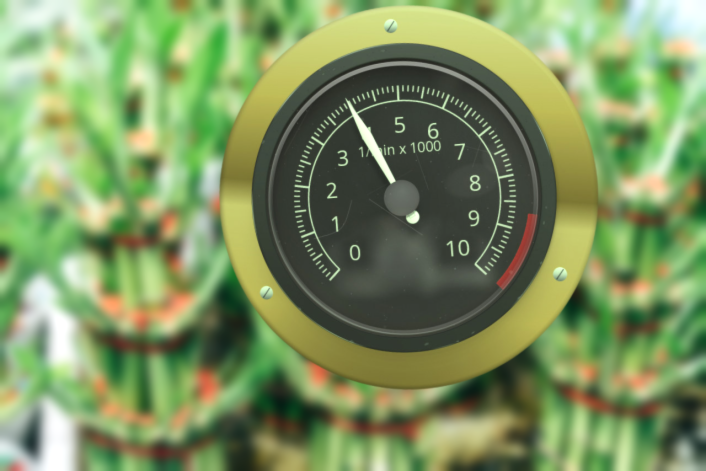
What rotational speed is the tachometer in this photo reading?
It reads 4000 rpm
